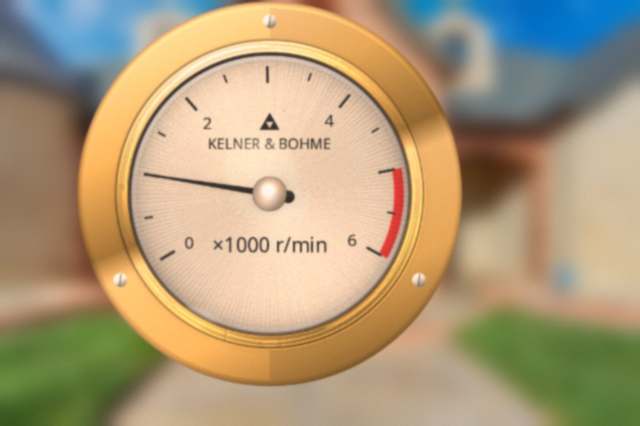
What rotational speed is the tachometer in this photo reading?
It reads 1000 rpm
